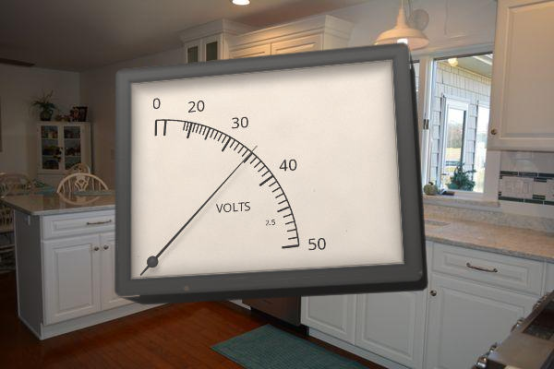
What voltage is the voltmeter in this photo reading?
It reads 35 V
